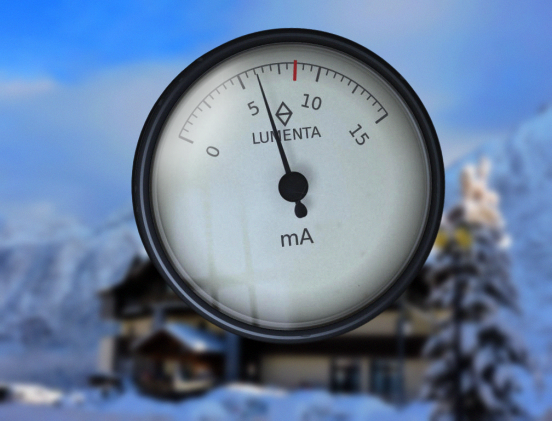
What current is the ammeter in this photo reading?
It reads 6 mA
